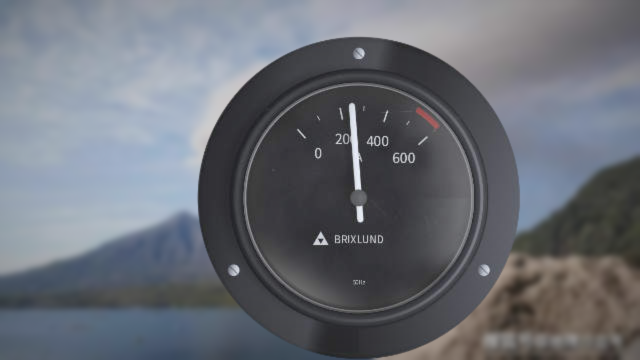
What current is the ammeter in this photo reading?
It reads 250 A
